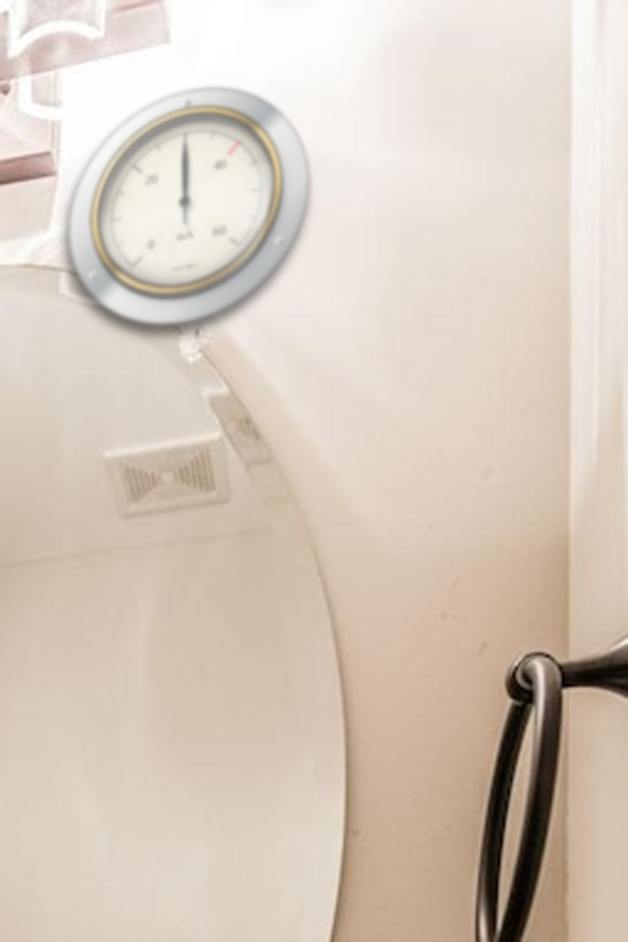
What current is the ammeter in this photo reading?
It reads 30 mA
